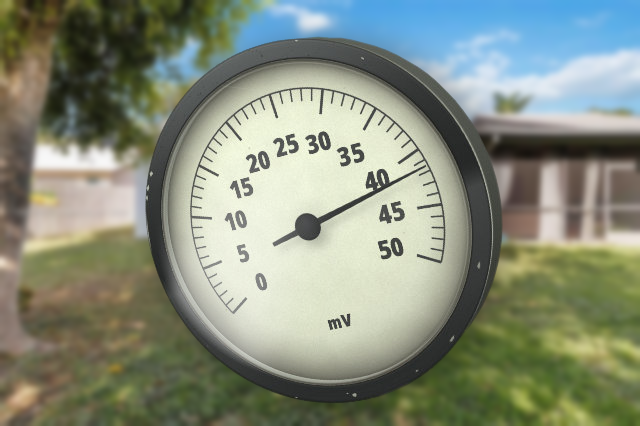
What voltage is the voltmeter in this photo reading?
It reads 41.5 mV
